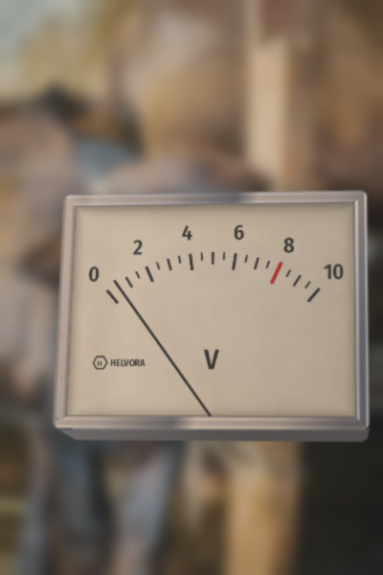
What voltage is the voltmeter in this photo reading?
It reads 0.5 V
